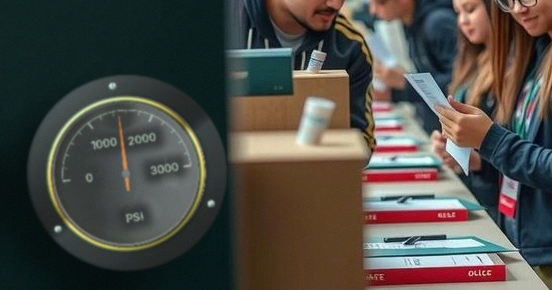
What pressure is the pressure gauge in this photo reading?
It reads 1500 psi
